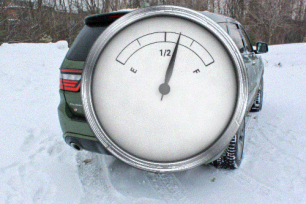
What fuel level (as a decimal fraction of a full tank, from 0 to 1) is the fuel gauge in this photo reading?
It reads 0.625
